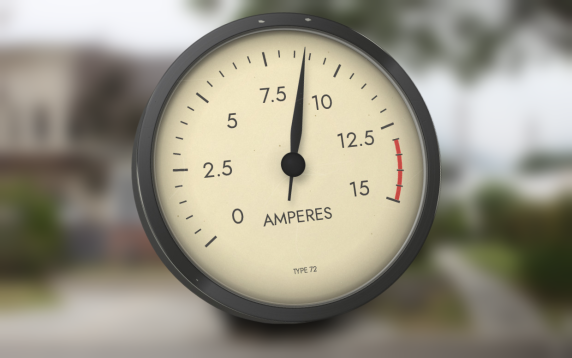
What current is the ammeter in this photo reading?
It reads 8.75 A
